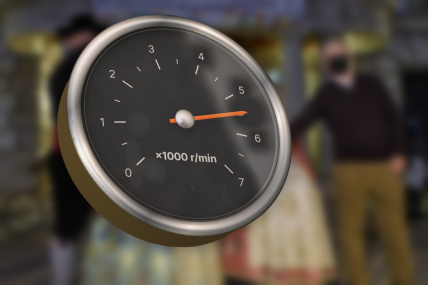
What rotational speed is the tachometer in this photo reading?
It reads 5500 rpm
